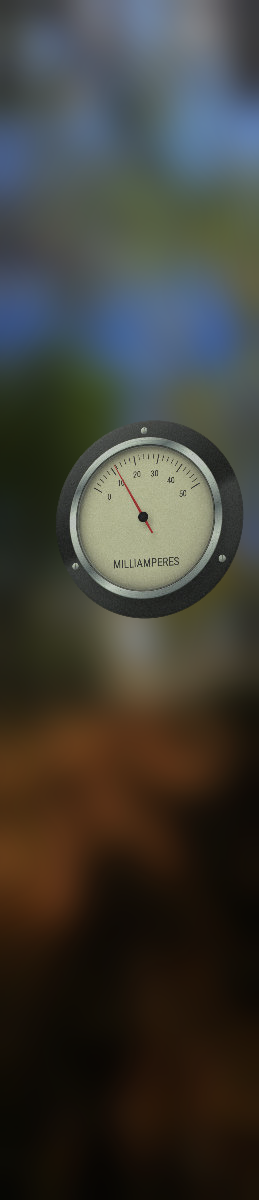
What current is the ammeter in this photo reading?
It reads 12 mA
